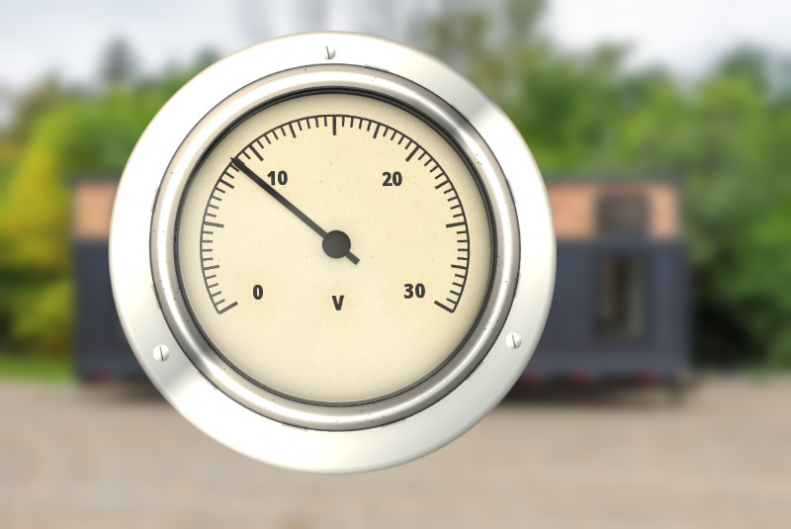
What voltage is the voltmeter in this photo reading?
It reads 8.75 V
